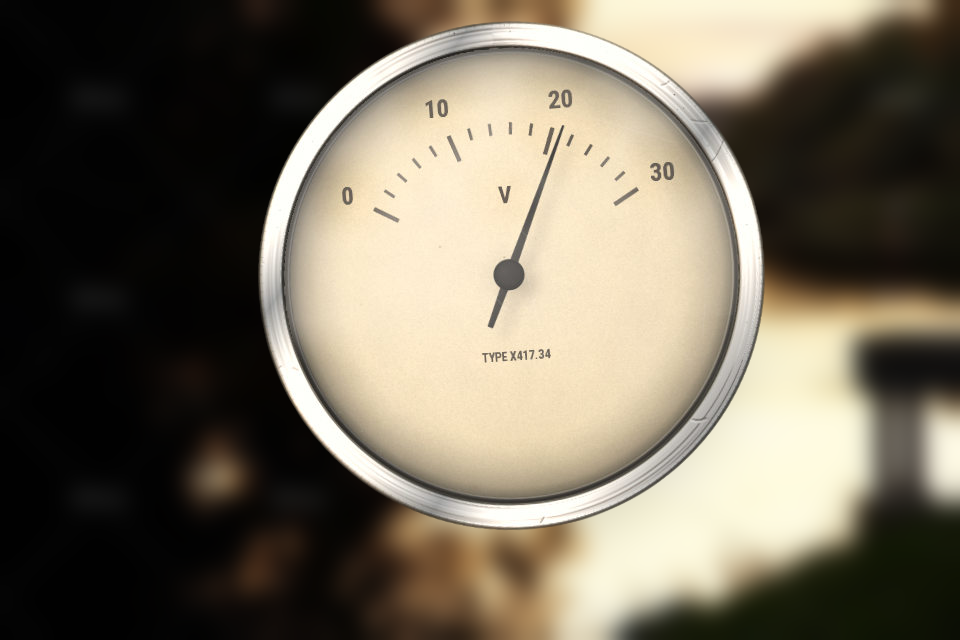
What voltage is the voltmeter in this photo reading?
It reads 21 V
